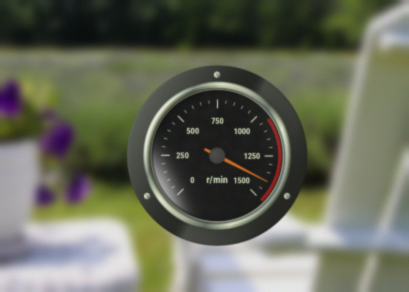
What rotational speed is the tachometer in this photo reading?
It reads 1400 rpm
